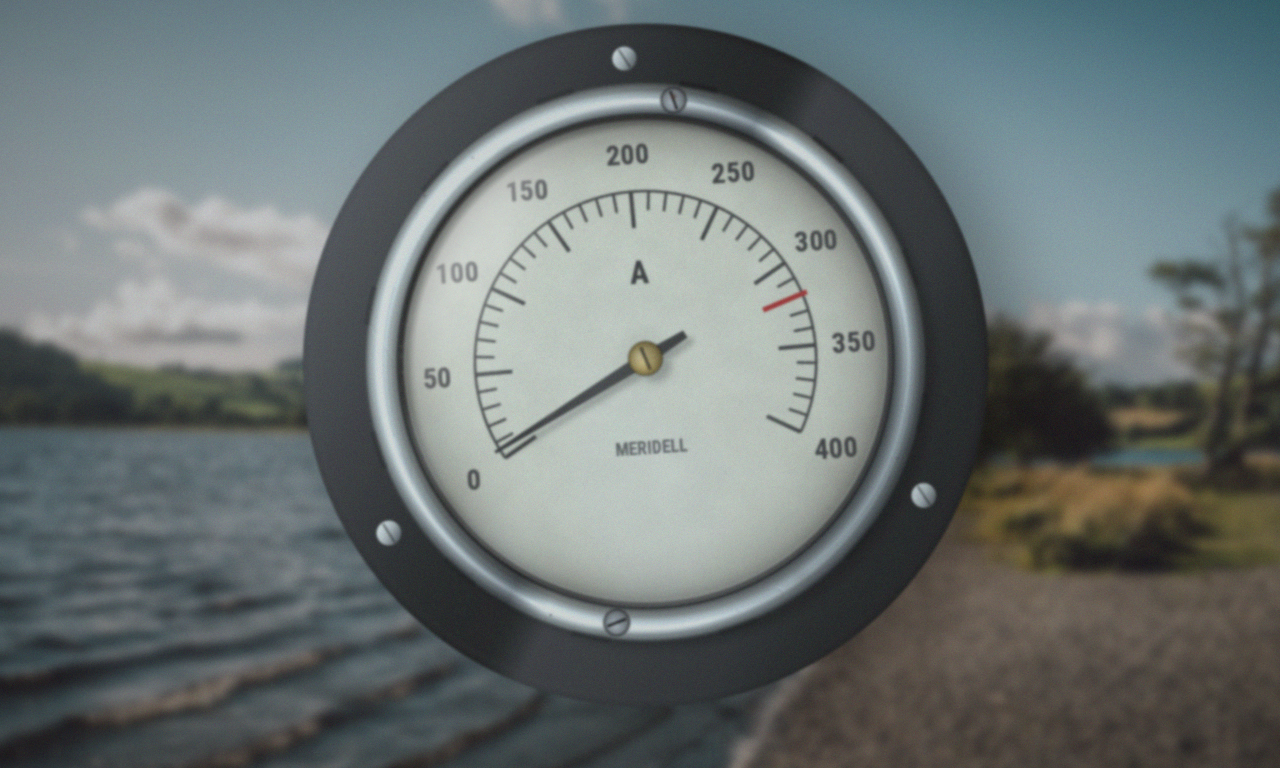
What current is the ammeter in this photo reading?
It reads 5 A
